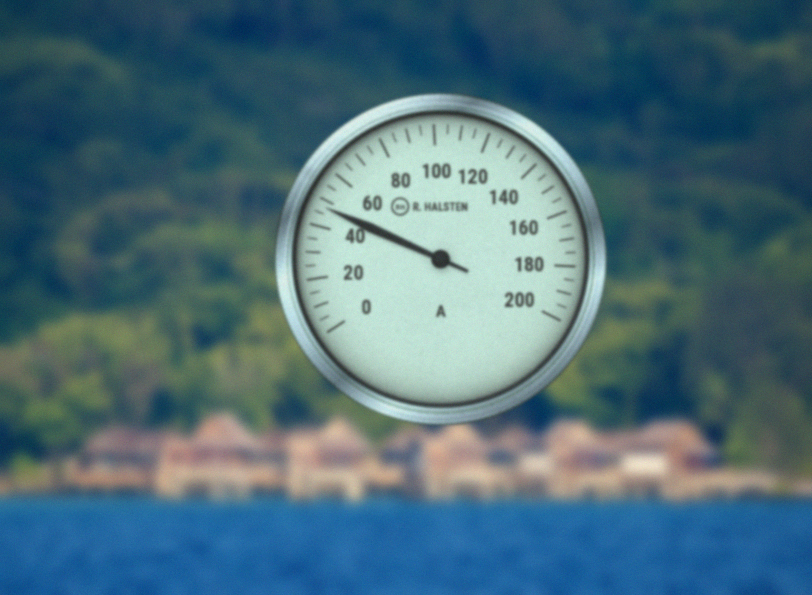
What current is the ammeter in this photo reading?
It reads 47.5 A
